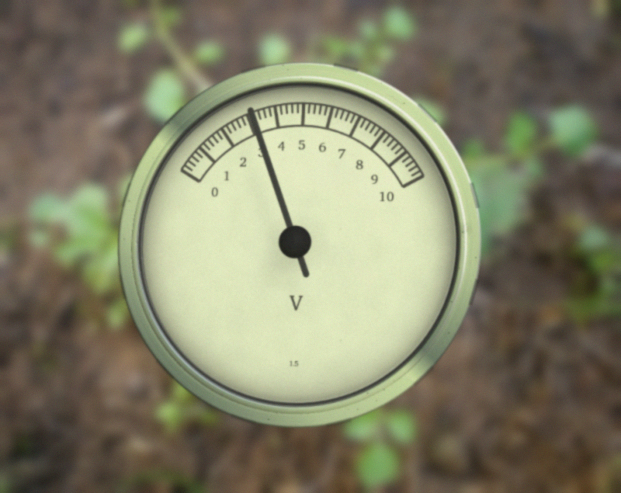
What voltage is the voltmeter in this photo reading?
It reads 3.2 V
